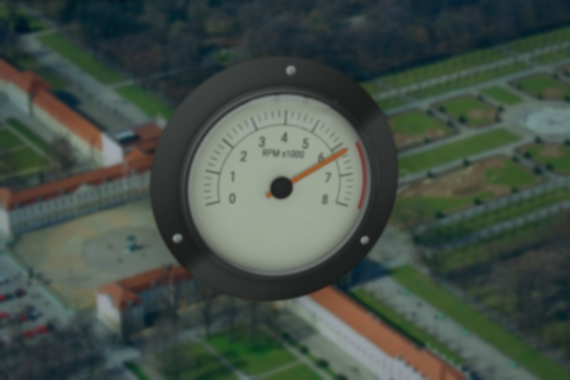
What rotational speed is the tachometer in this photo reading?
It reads 6200 rpm
